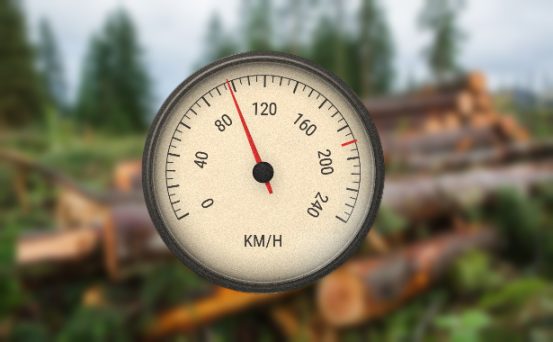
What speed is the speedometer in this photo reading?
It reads 97.5 km/h
